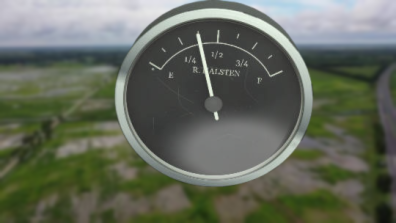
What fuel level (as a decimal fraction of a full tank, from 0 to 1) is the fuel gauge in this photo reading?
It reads 0.375
